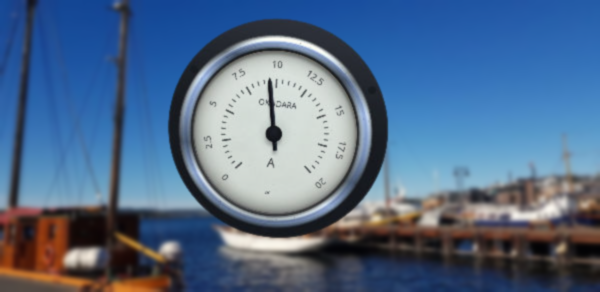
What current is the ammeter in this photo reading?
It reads 9.5 A
